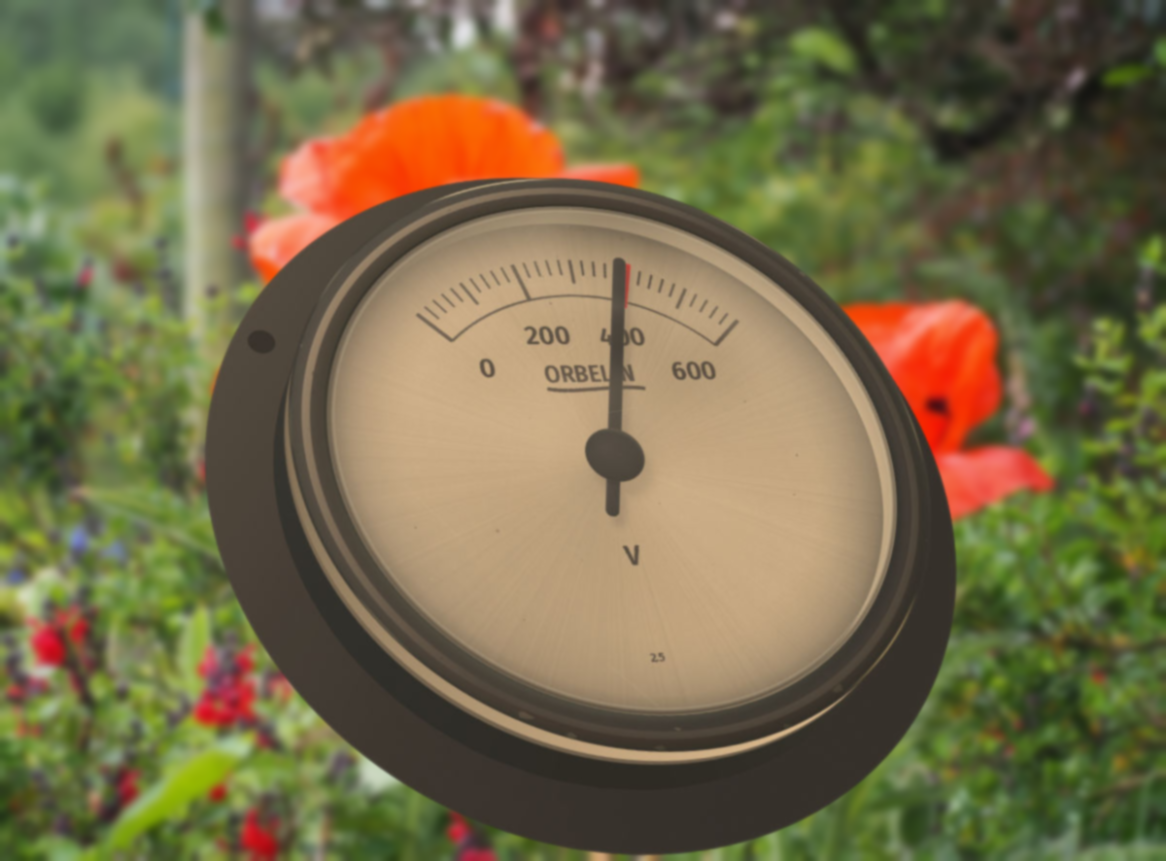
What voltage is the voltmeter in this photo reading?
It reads 380 V
